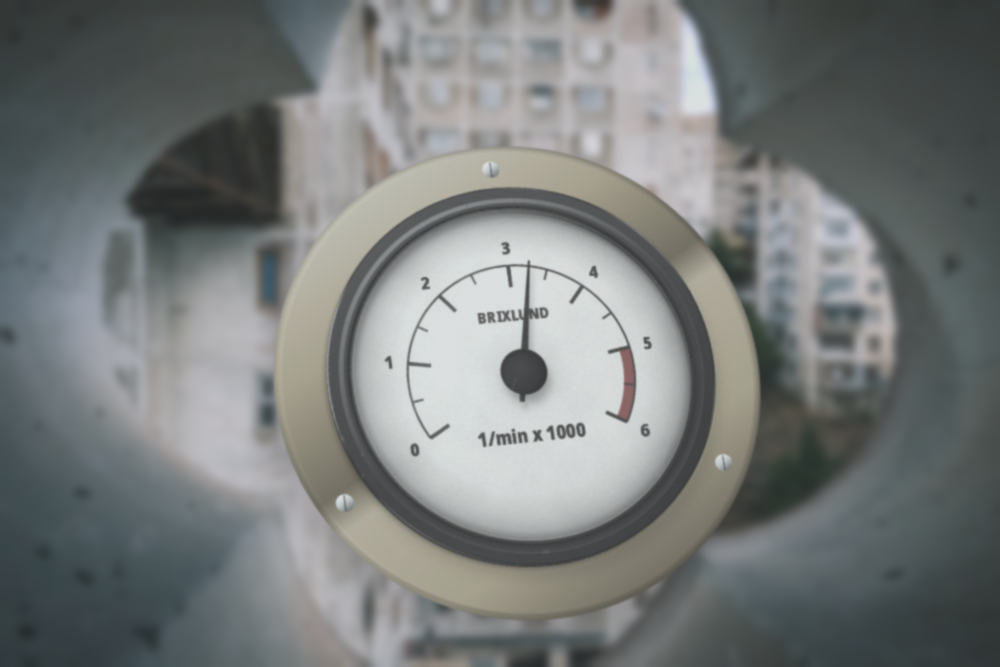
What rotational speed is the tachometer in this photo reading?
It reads 3250 rpm
